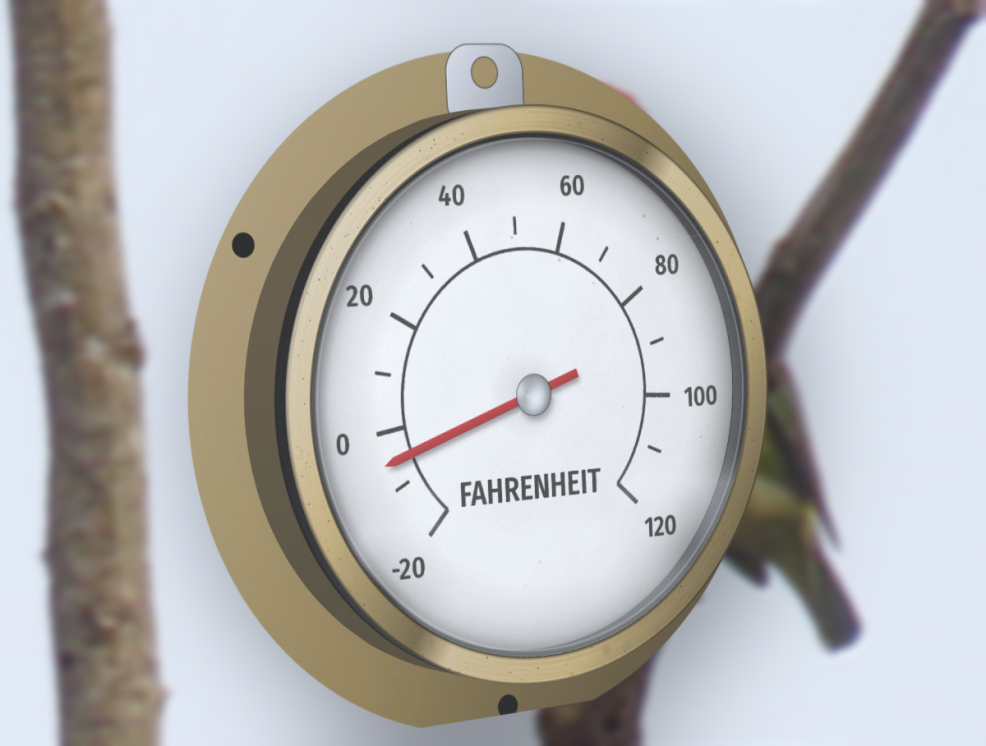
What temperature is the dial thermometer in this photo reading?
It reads -5 °F
